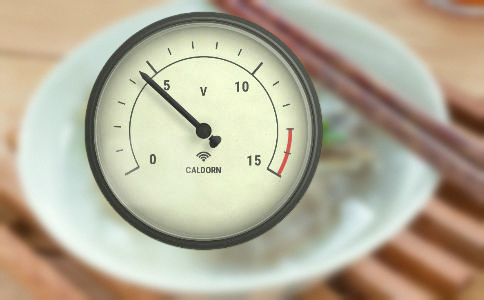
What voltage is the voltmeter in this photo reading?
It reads 4.5 V
